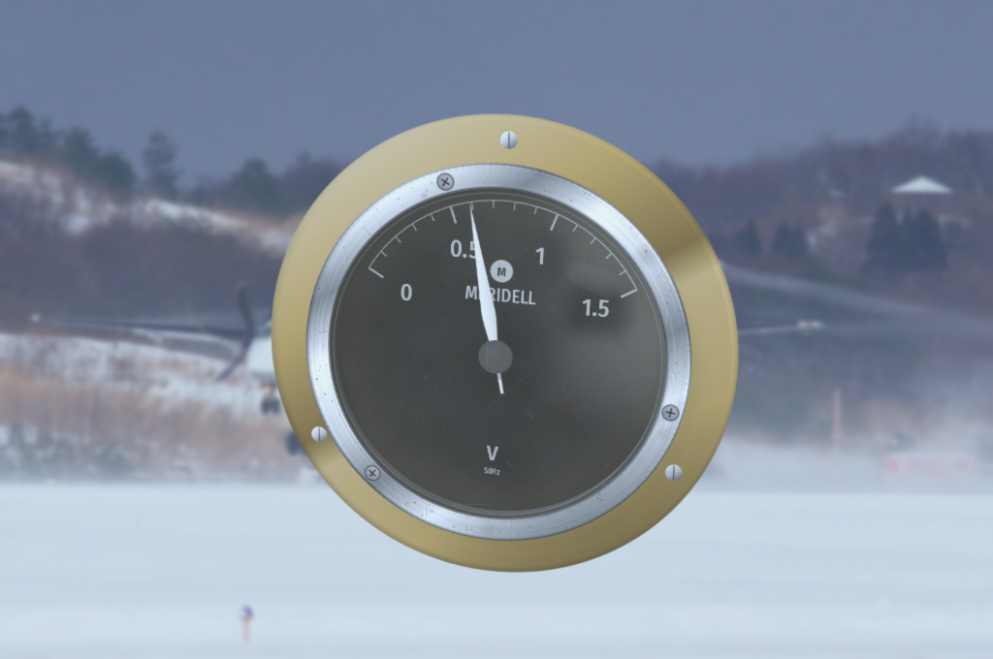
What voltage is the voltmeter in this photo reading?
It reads 0.6 V
